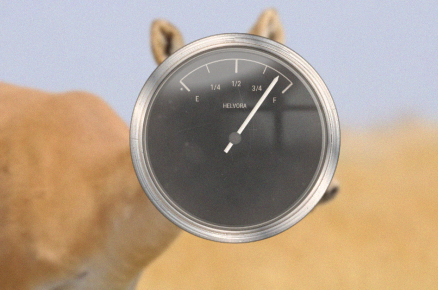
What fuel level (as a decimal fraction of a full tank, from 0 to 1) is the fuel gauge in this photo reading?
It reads 0.875
